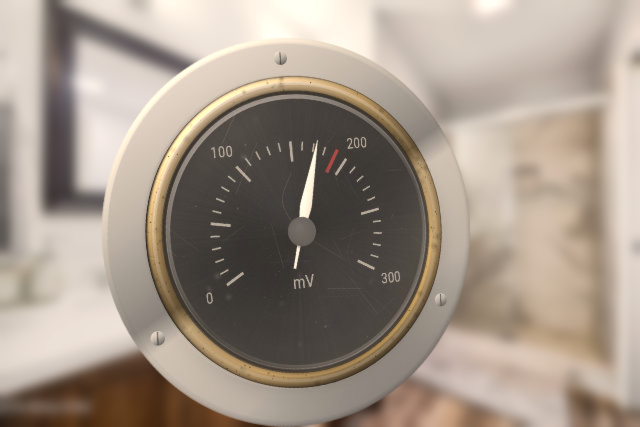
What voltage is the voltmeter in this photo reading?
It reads 170 mV
